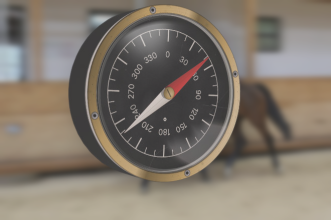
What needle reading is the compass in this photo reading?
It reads 50 °
